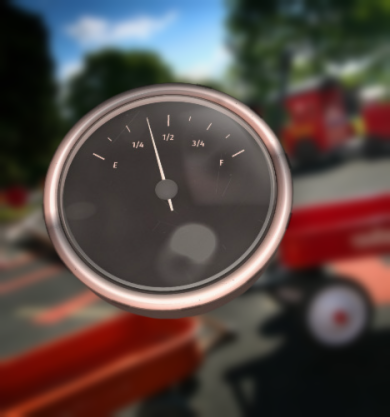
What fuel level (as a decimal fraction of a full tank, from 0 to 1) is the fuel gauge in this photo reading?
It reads 0.375
